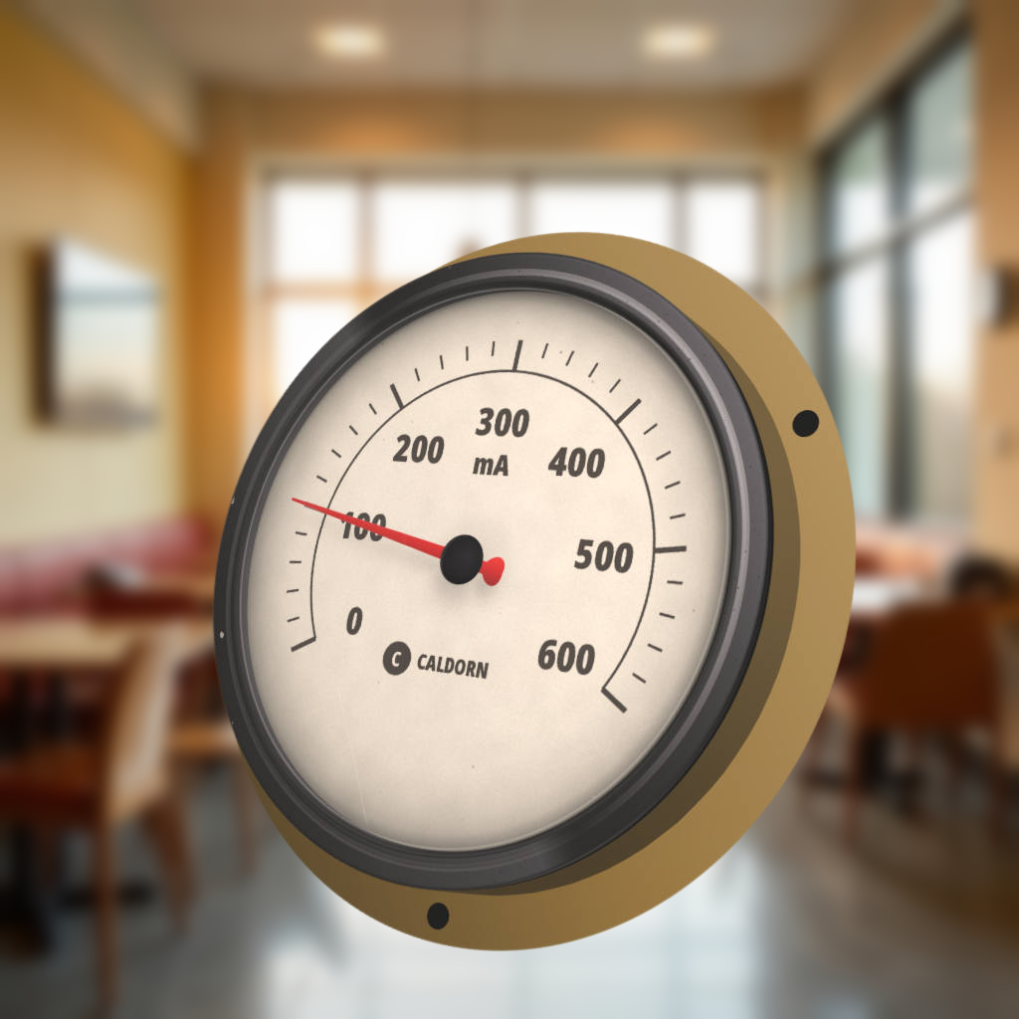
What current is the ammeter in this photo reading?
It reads 100 mA
